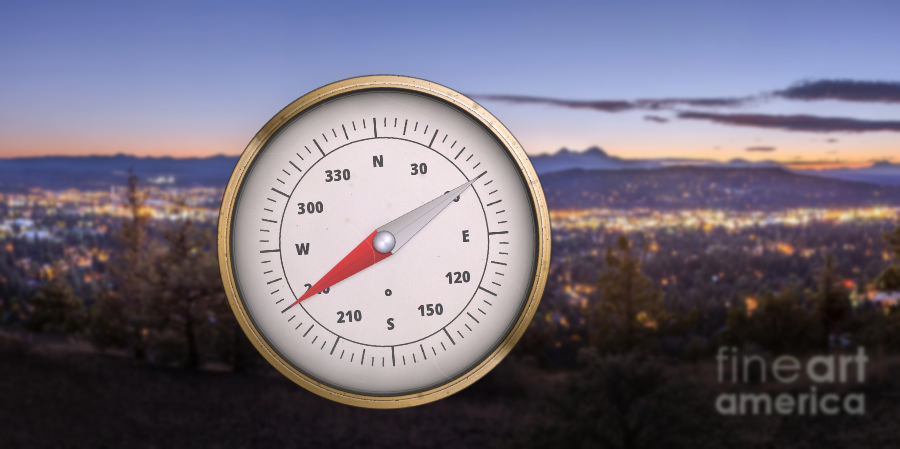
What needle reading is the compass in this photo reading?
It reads 240 °
